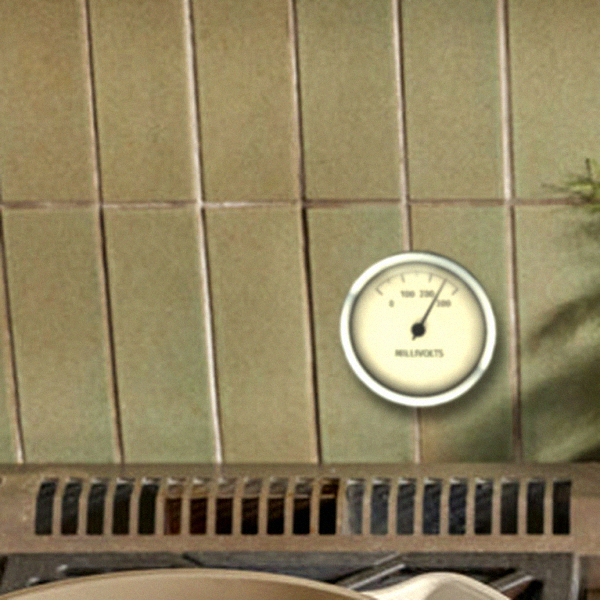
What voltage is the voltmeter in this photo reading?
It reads 250 mV
